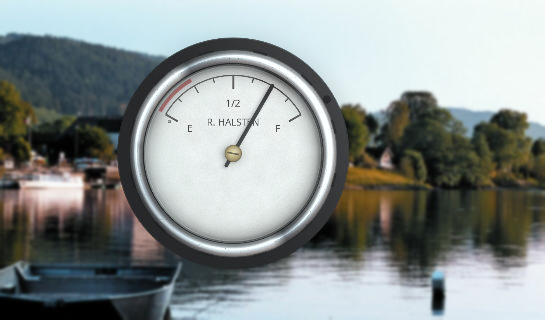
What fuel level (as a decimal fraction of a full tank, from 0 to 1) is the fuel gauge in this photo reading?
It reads 0.75
